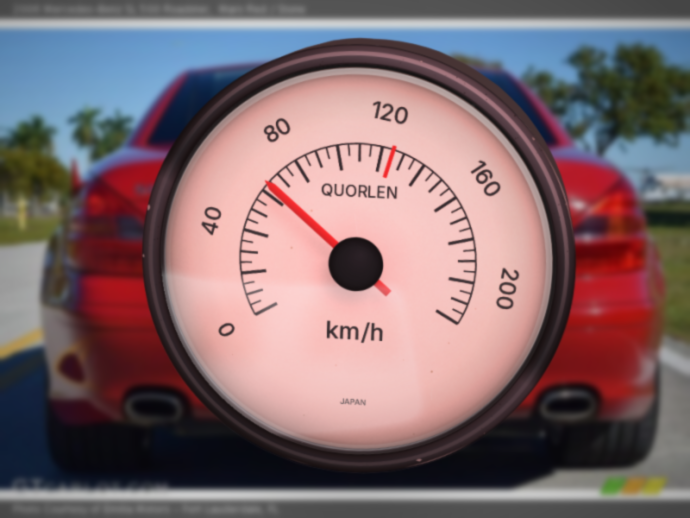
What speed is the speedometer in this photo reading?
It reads 65 km/h
